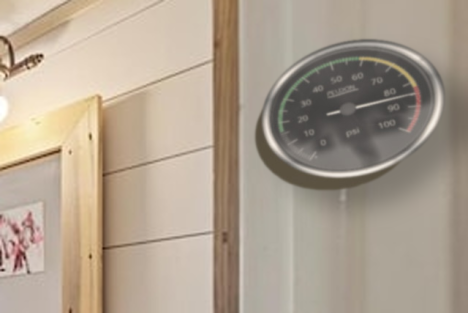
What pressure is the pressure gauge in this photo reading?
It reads 85 psi
